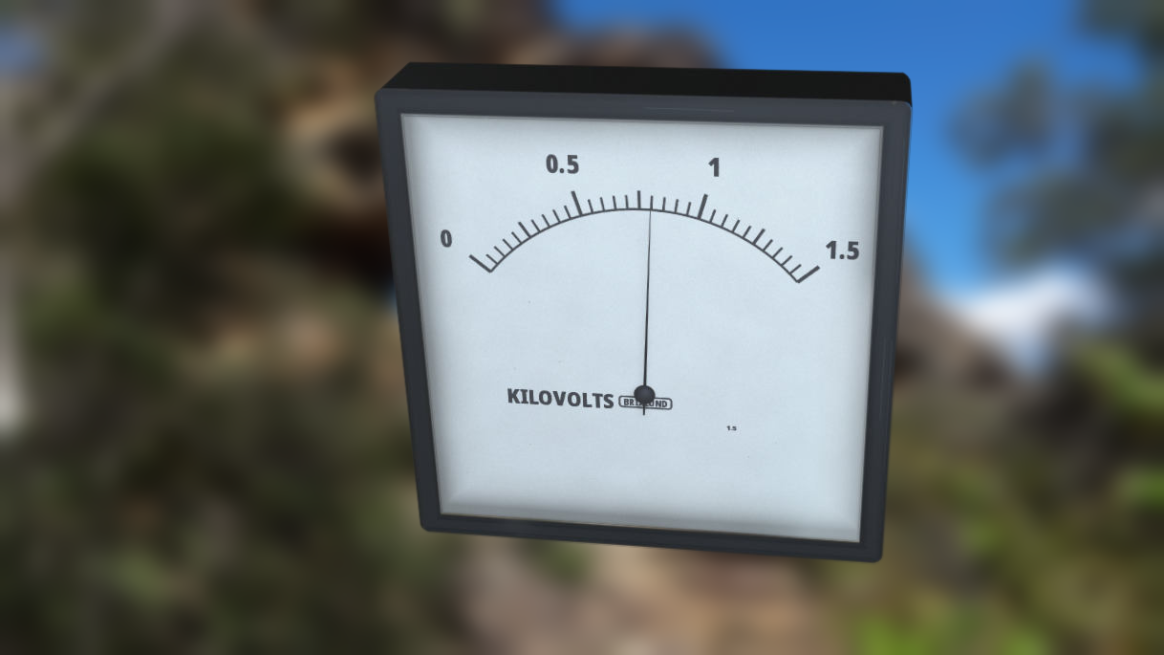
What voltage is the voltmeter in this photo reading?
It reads 0.8 kV
